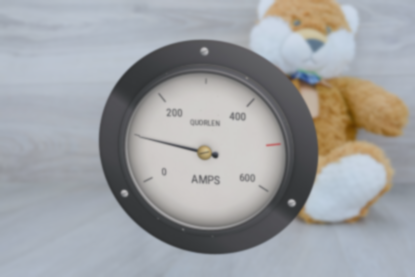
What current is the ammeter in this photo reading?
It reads 100 A
